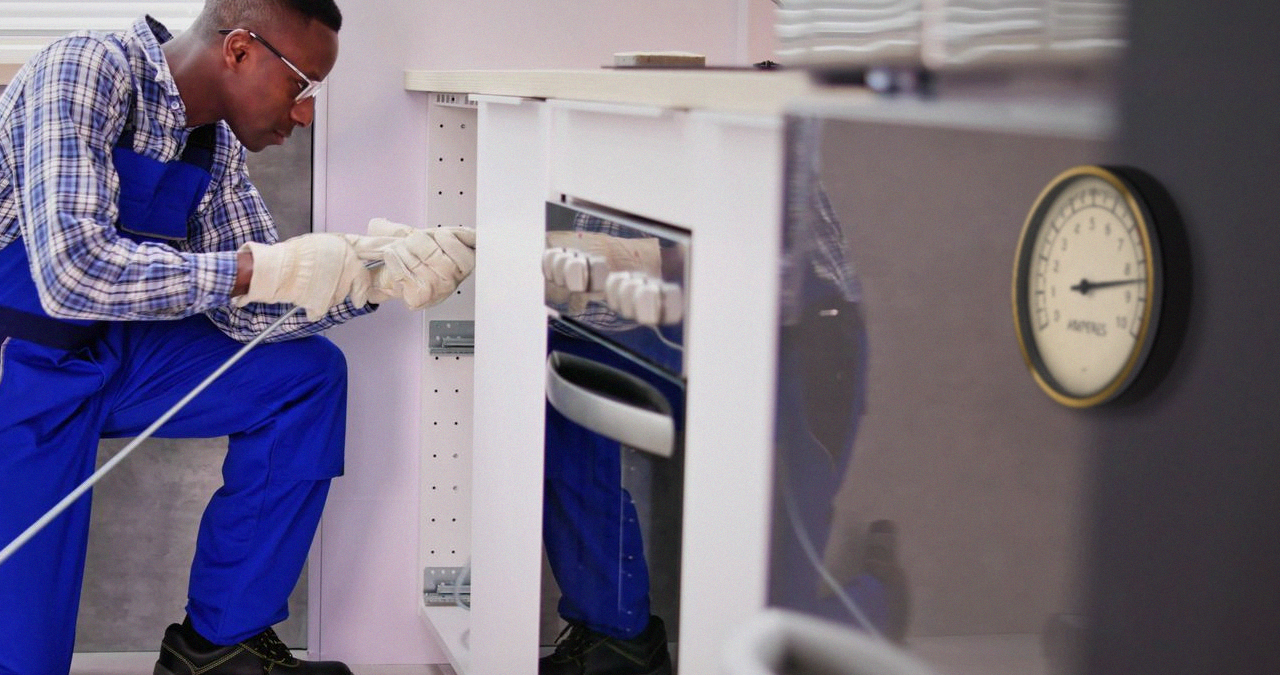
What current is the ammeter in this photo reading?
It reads 8.5 A
